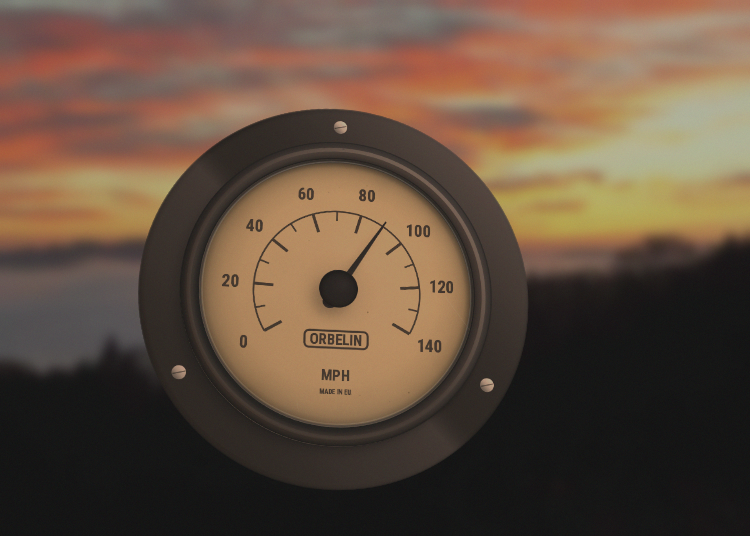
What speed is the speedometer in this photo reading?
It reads 90 mph
